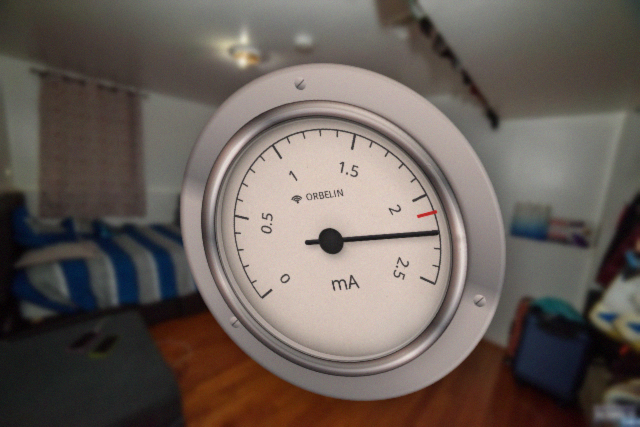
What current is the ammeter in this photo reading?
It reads 2.2 mA
